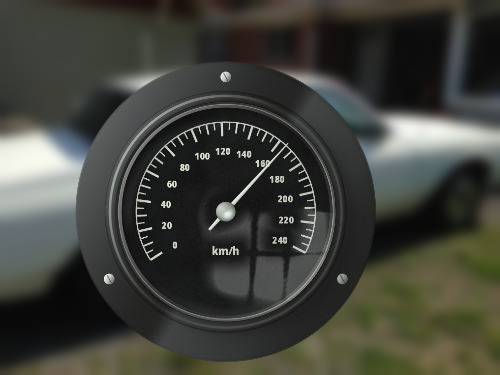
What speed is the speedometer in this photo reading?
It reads 165 km/h
